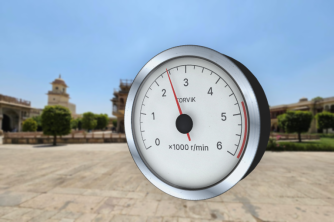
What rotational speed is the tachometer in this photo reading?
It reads 2500 rpm
